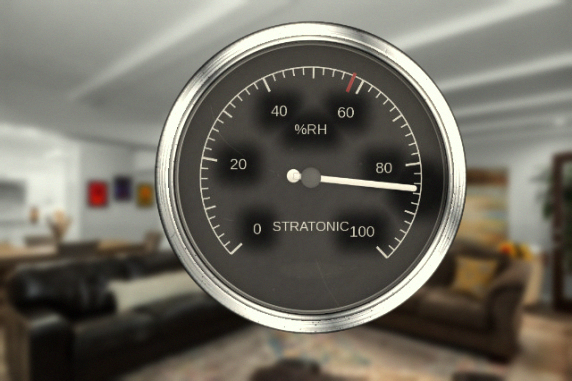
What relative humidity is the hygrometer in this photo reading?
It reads 85 %
